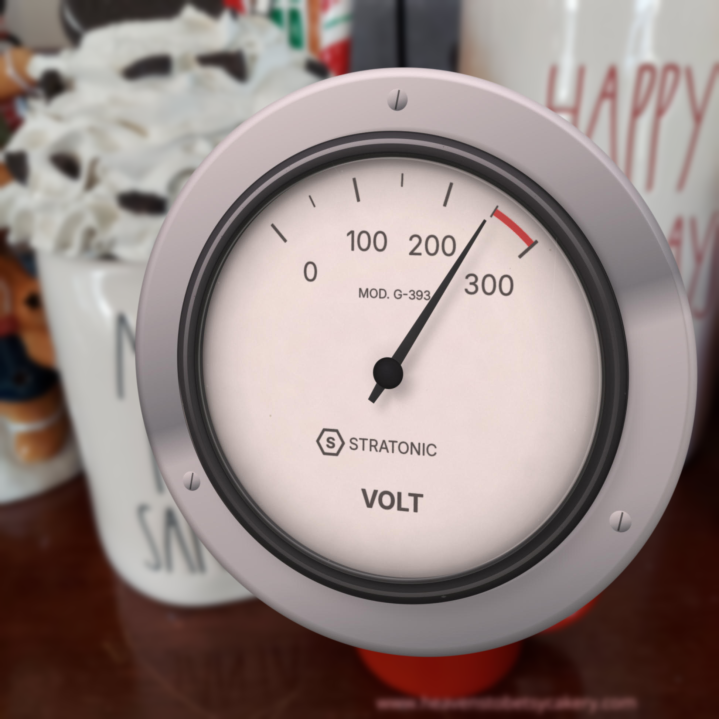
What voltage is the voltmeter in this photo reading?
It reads 250 V
